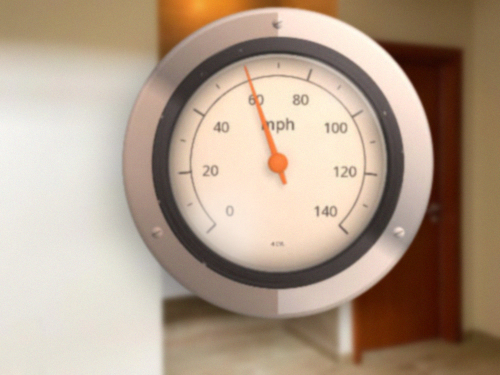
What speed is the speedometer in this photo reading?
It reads 60 mph
